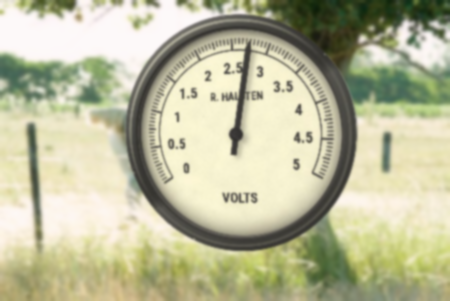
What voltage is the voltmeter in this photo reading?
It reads 2.75 V
